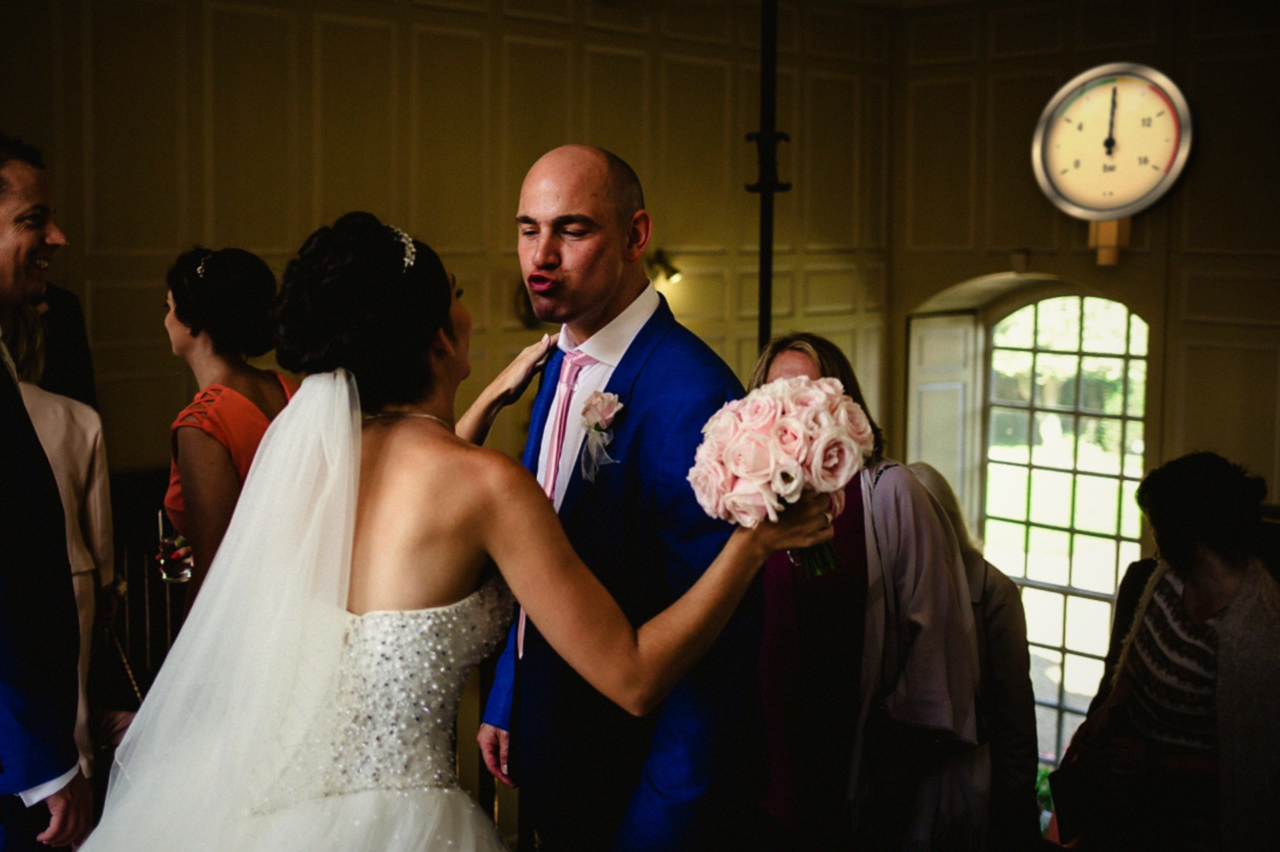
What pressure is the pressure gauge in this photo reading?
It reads 8 bar
